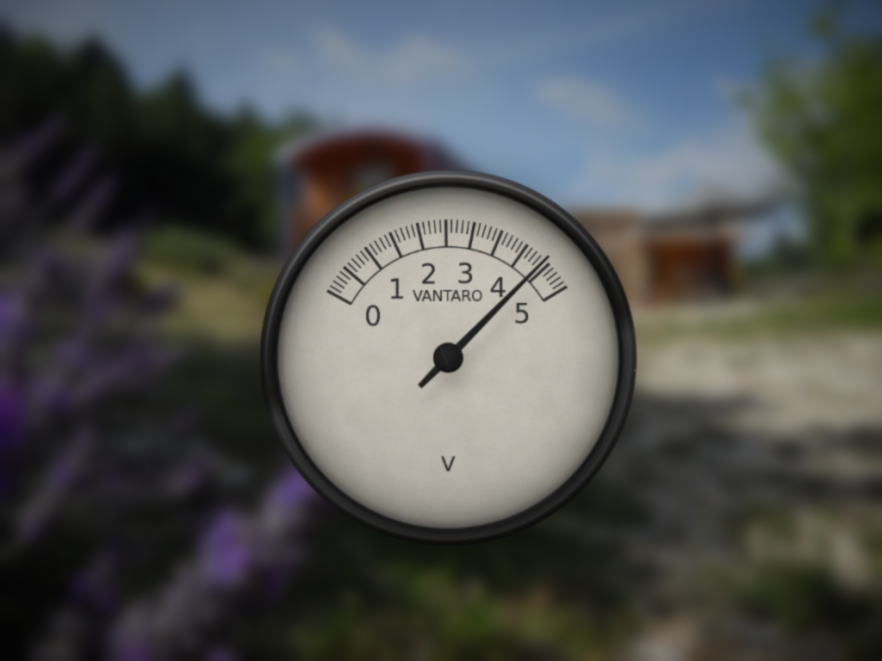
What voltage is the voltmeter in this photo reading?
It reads 4.4 V
